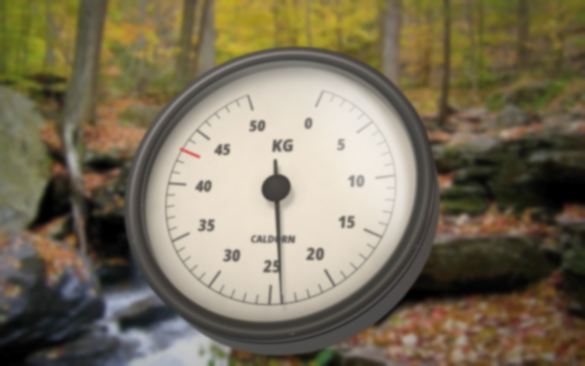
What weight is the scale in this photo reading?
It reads 24 kg
